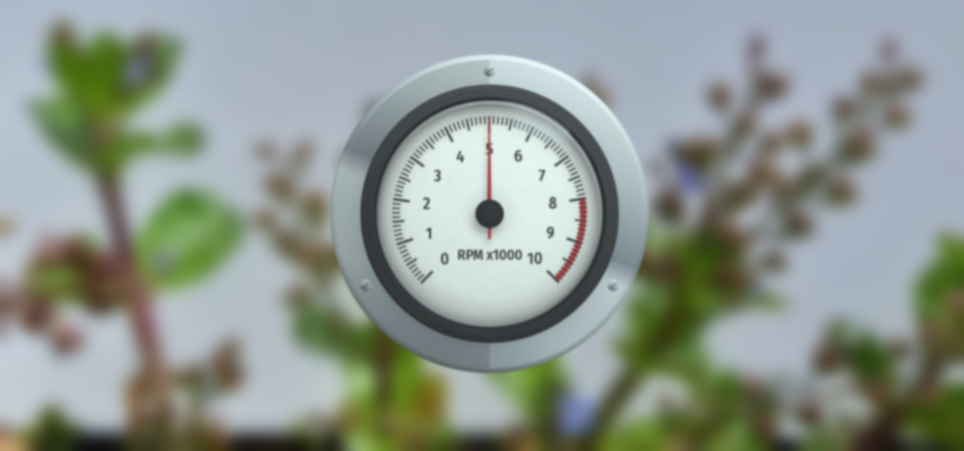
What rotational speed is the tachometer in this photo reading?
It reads 5000 rpm
